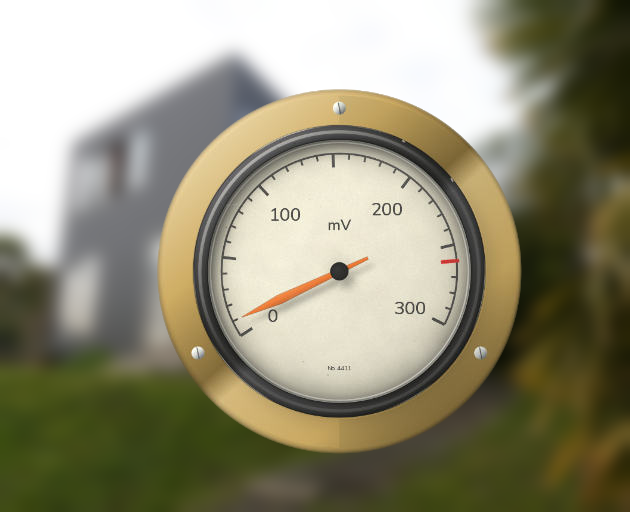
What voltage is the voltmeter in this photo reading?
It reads 10 mV
